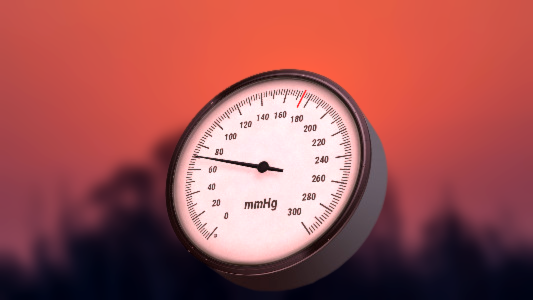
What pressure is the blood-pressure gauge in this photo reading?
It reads 70 mmHg
